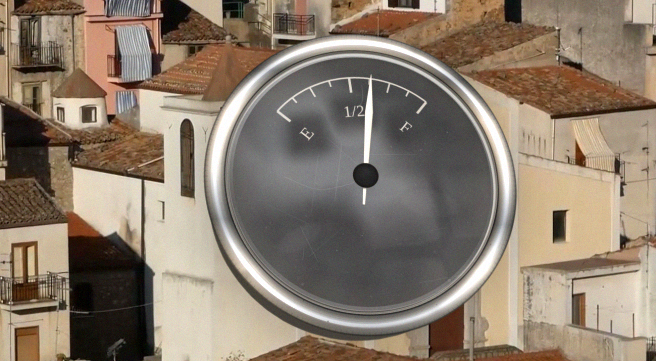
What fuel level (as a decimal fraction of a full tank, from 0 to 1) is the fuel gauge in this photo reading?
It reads 0.625
